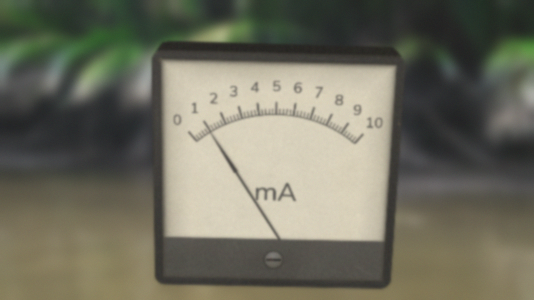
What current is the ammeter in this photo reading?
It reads 1 mA
